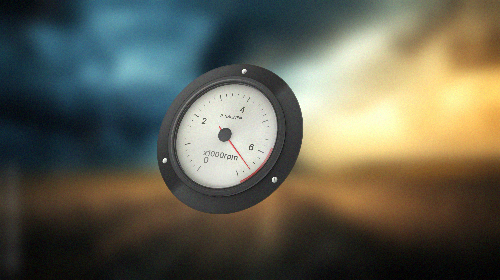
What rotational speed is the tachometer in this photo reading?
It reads 6600 rpm
